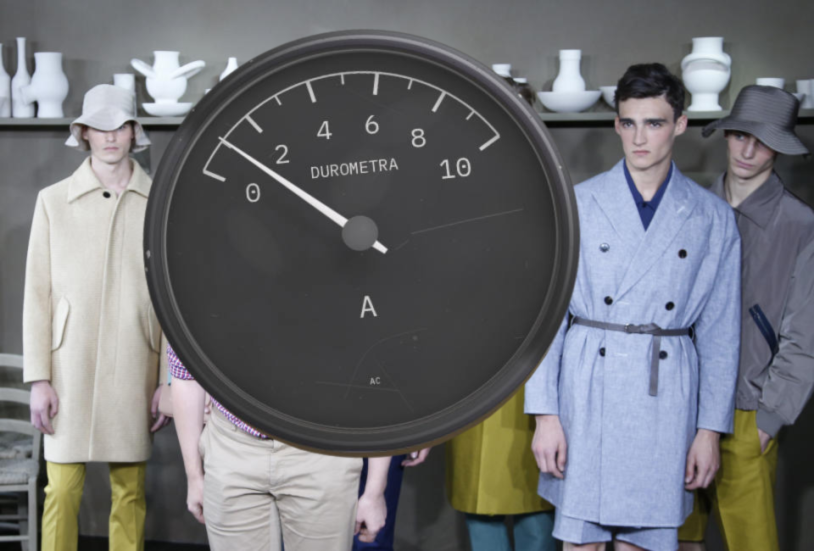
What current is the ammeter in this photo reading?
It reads 1 A
